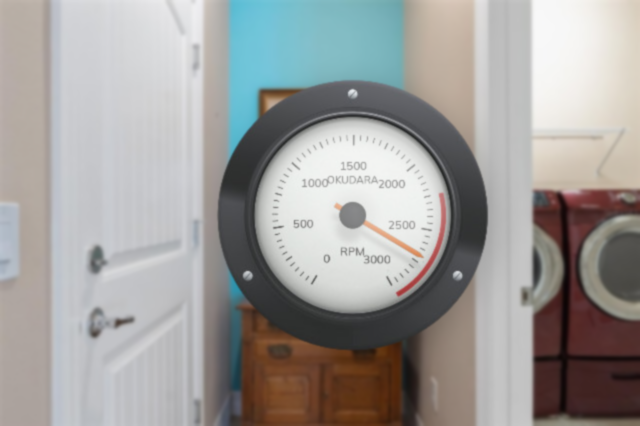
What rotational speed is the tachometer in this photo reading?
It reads 2700 rpm
